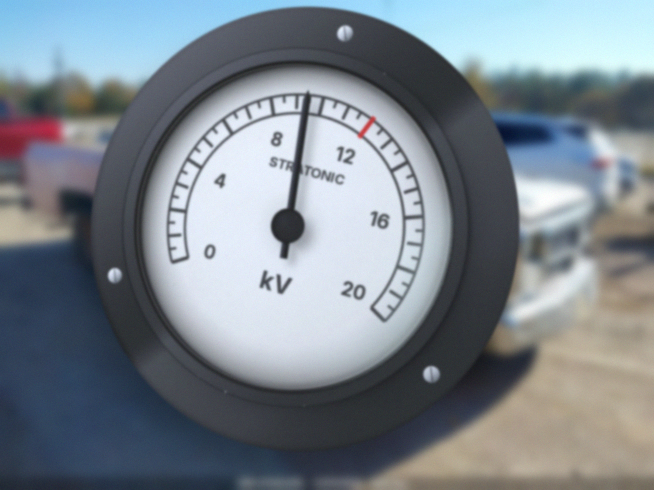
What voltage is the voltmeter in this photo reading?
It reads 9.5 kV
